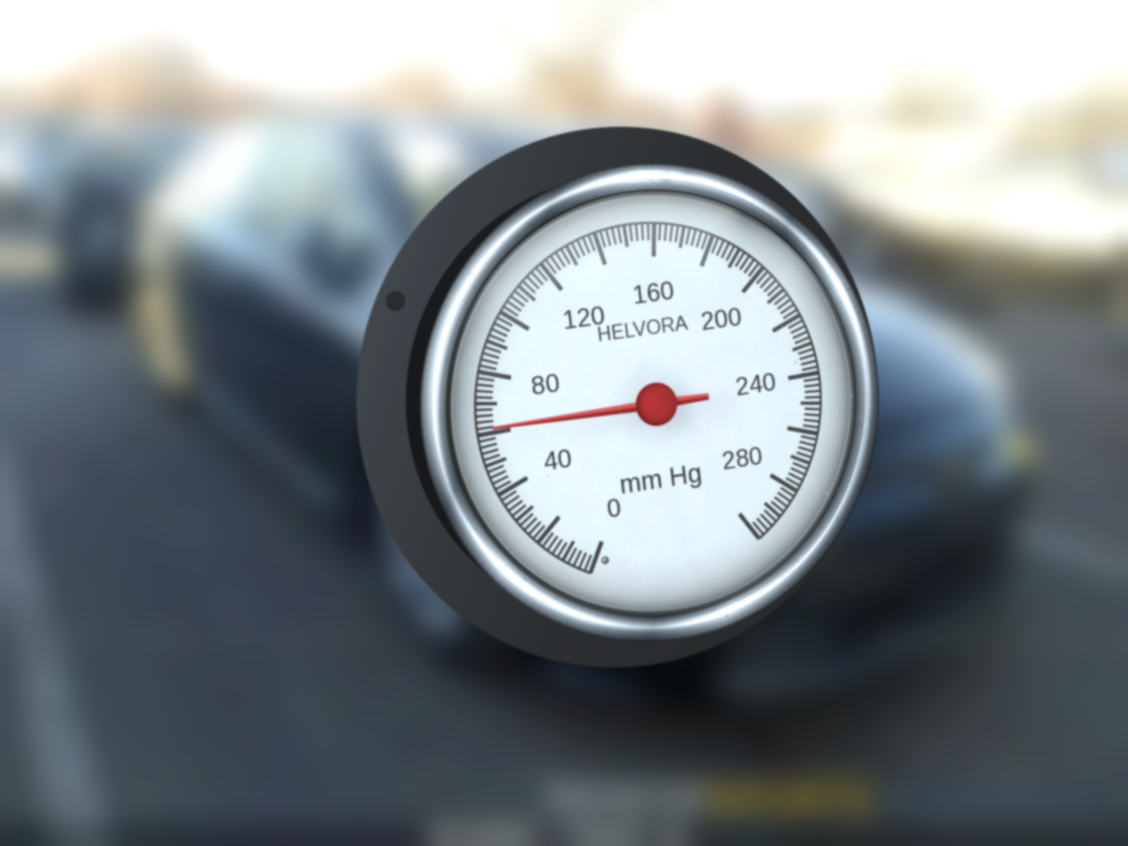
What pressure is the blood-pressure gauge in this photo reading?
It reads 62 mmHg
